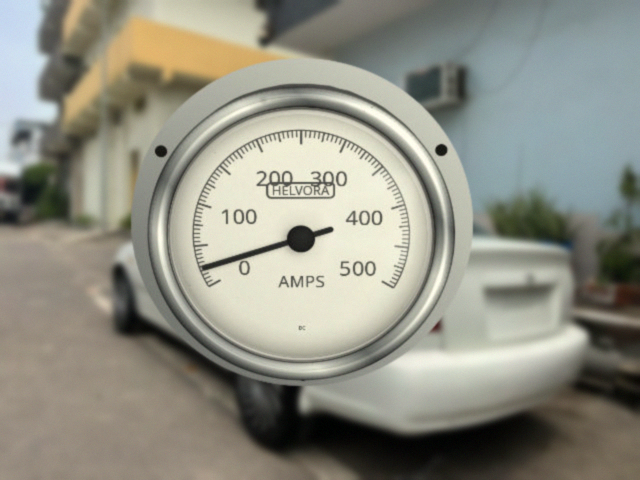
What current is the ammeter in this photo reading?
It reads 25 A
